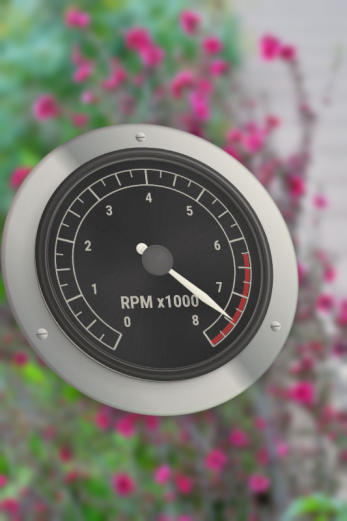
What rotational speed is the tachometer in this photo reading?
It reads 7500 rpm
